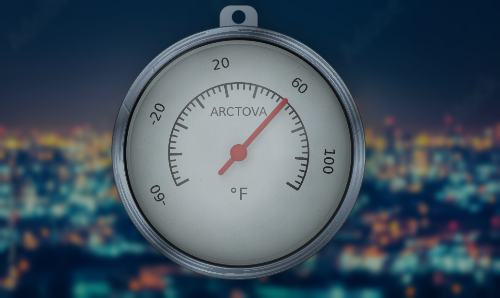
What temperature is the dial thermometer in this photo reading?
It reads 60 °F
